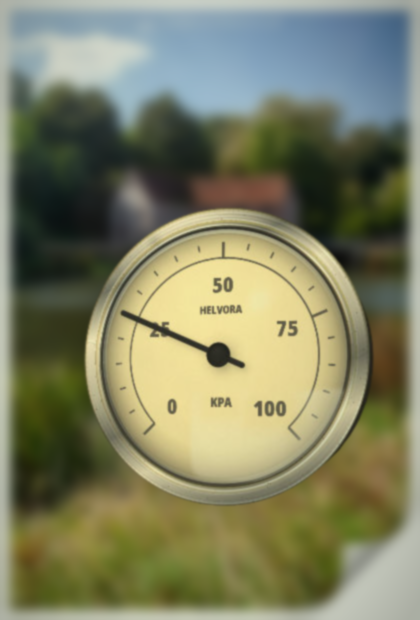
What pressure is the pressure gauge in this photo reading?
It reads 25 kPa
